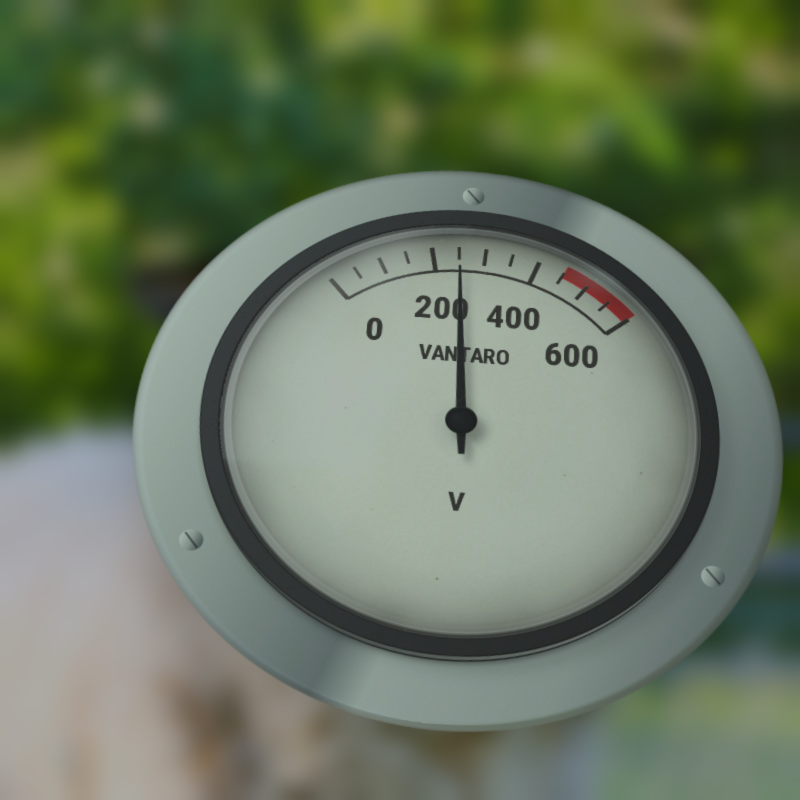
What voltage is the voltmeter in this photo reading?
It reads 250 V
